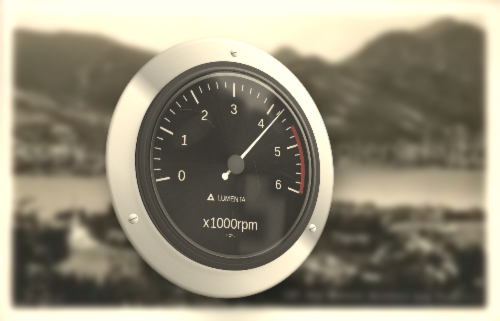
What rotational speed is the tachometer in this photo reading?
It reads 4200 rpm
